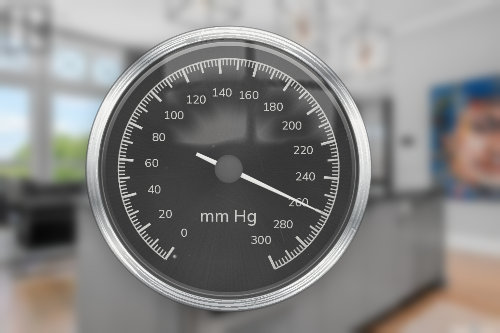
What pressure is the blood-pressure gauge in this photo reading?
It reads 260 mmHg
